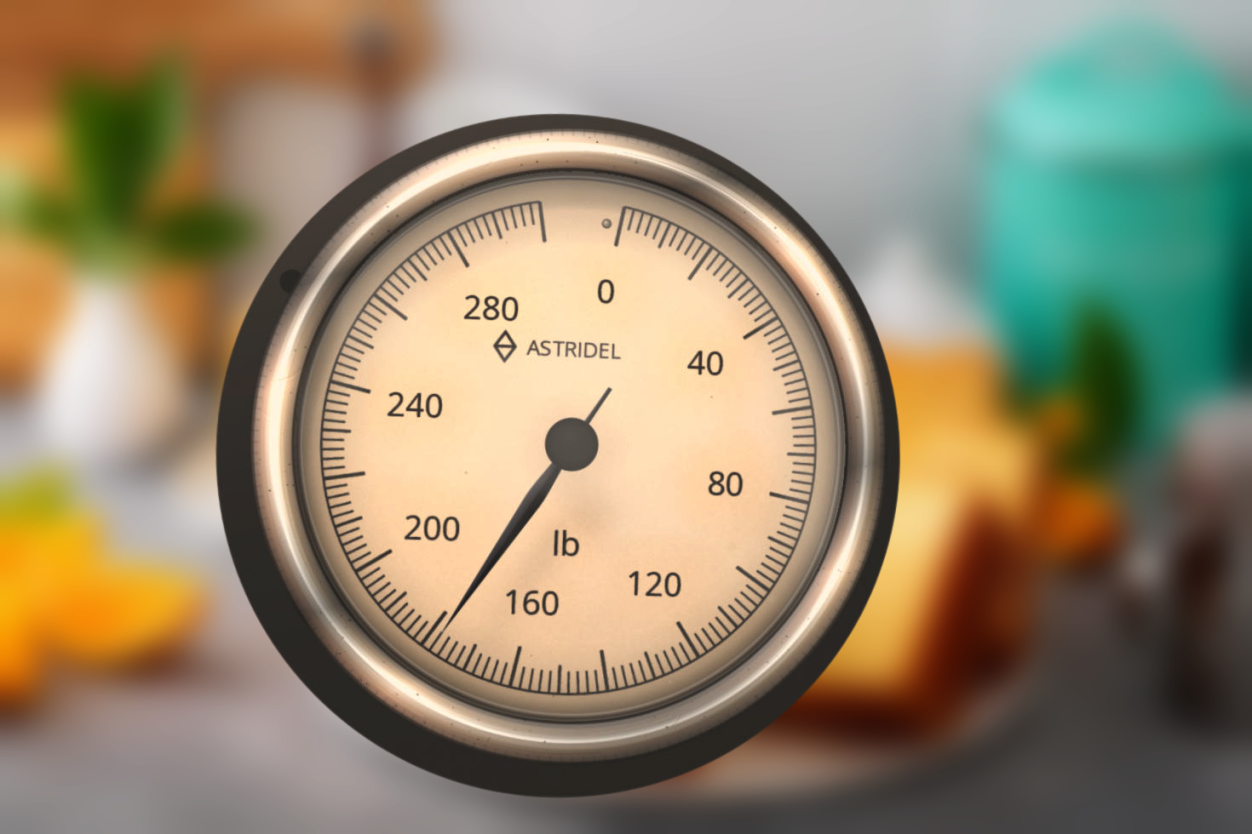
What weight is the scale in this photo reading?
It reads 178 lb
